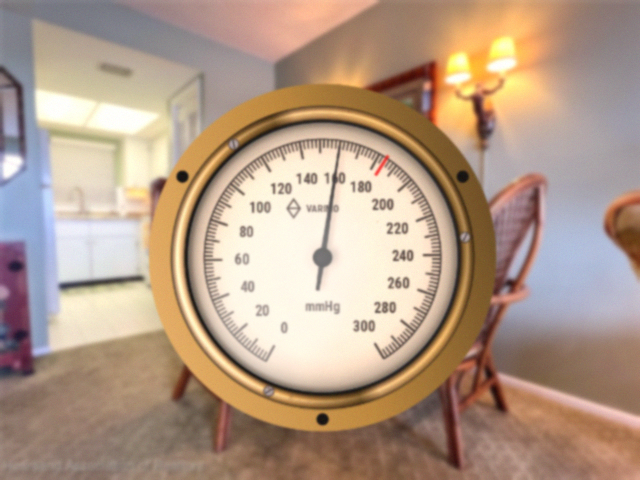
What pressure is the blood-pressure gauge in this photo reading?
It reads 160 mmHg
